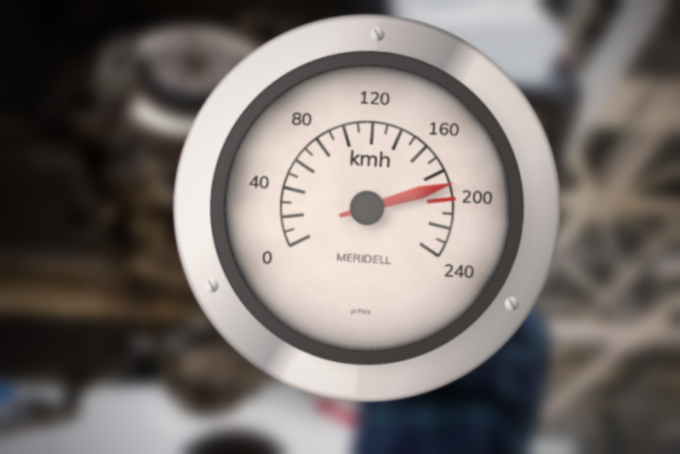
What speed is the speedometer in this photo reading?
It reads 190 km/h
